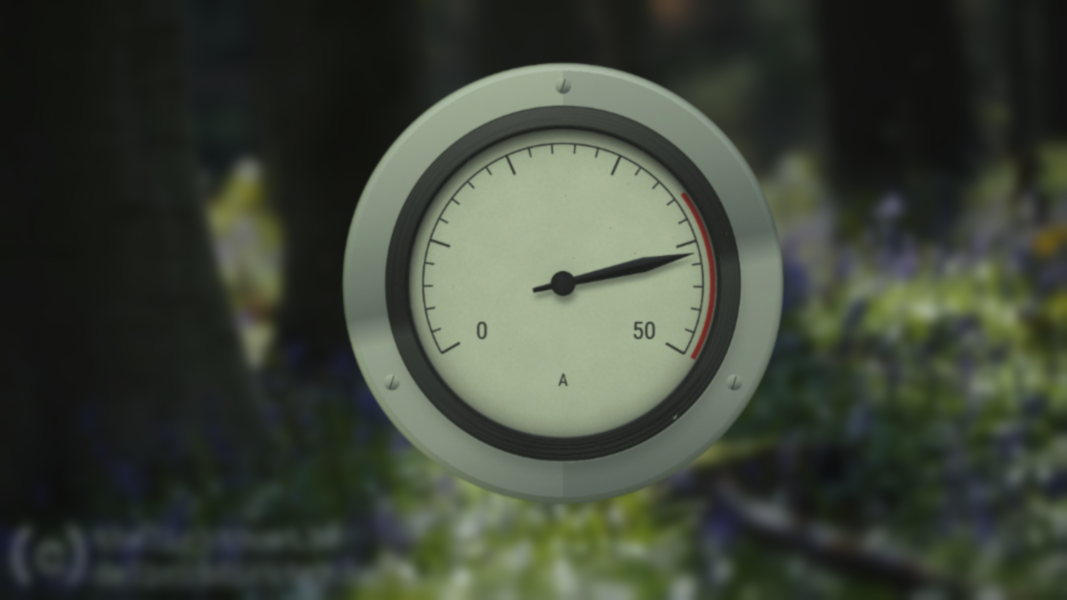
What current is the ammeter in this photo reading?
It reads 41 A
